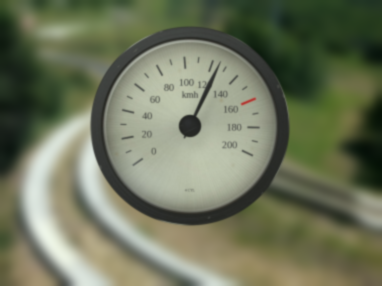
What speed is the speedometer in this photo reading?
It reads 125 km/h
